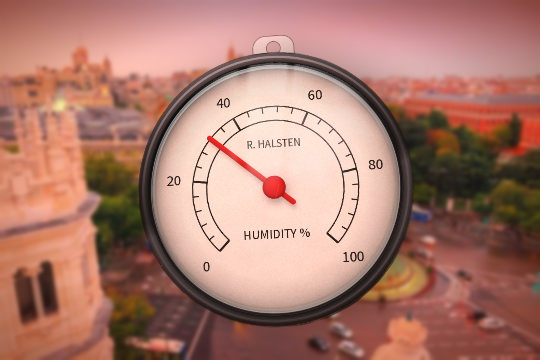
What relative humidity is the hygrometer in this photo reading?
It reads 32 %
